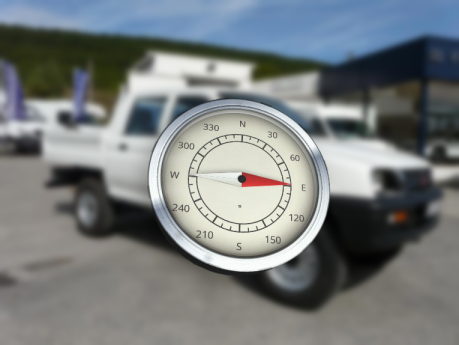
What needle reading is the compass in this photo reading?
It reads 90 °
